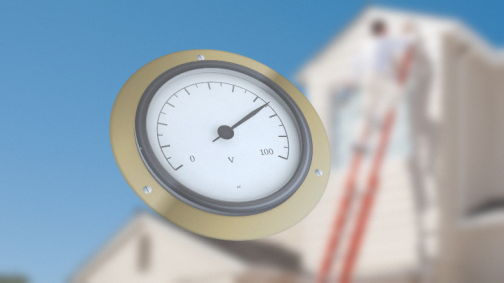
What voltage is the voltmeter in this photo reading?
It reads 75 V
